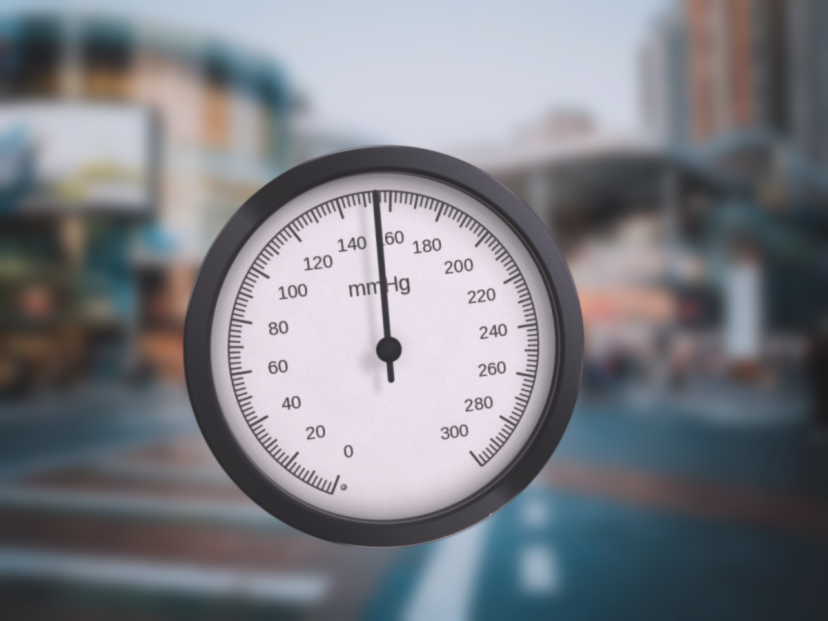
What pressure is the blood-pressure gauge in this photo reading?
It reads 154 mmHg
